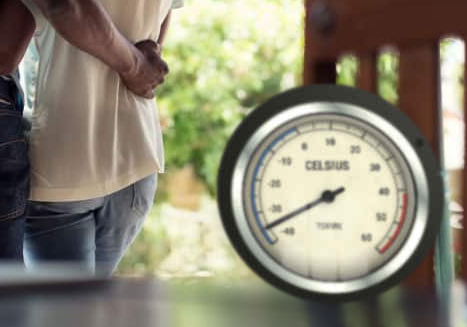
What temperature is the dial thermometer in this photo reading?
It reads -35 °C
